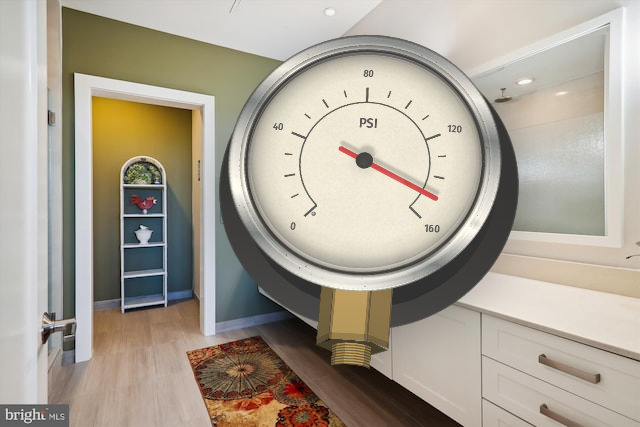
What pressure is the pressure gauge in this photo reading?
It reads 150 psi
